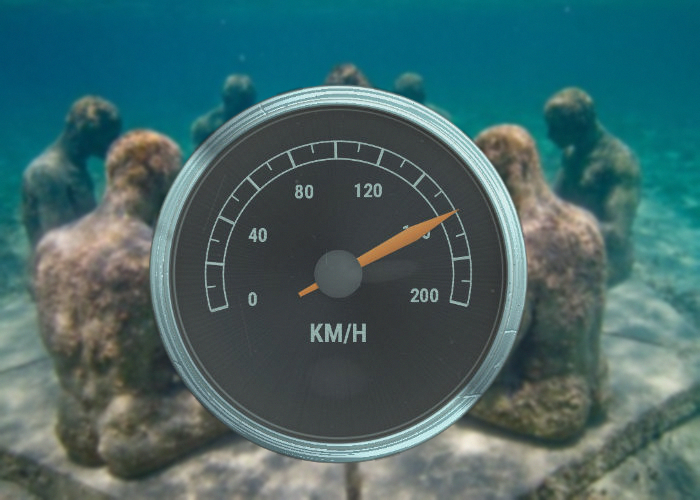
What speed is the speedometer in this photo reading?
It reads 160 km/h
